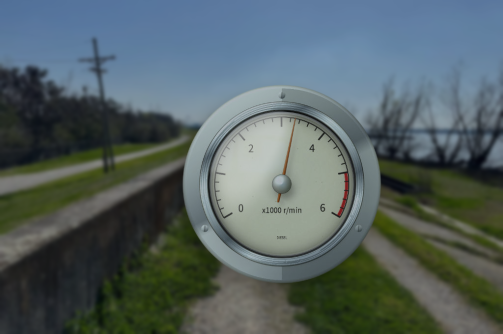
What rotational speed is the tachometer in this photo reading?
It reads 3300 rpm
